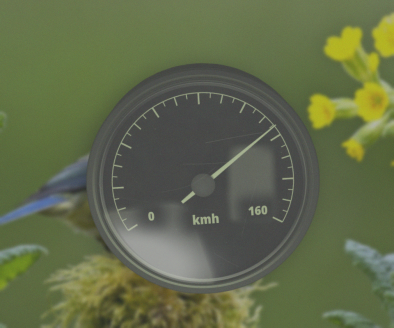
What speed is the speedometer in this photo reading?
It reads 115 km/h
